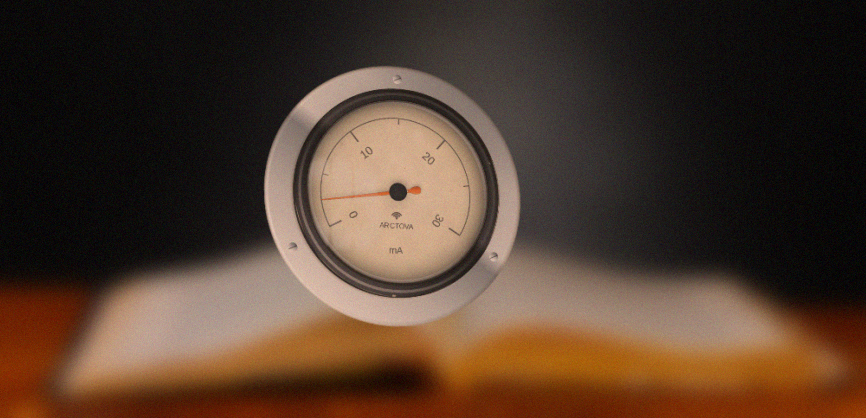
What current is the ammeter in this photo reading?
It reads 2.5 mA
